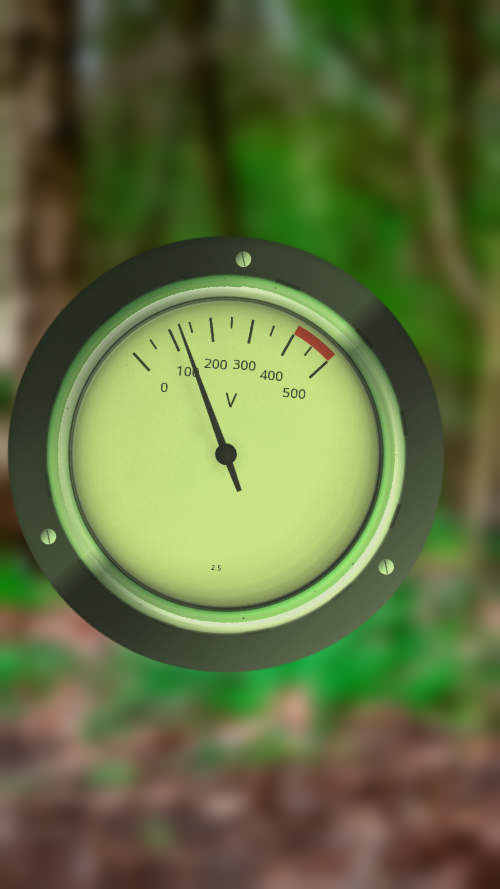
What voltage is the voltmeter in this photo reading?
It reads 125 V
